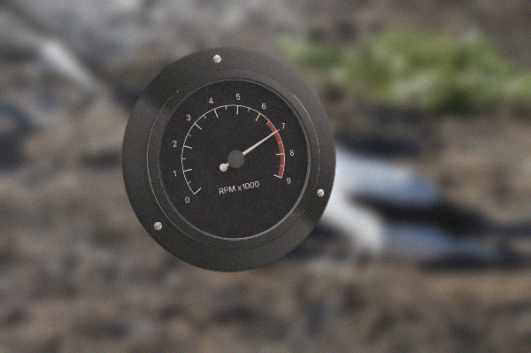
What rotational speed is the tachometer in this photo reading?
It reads 7000 rpm
